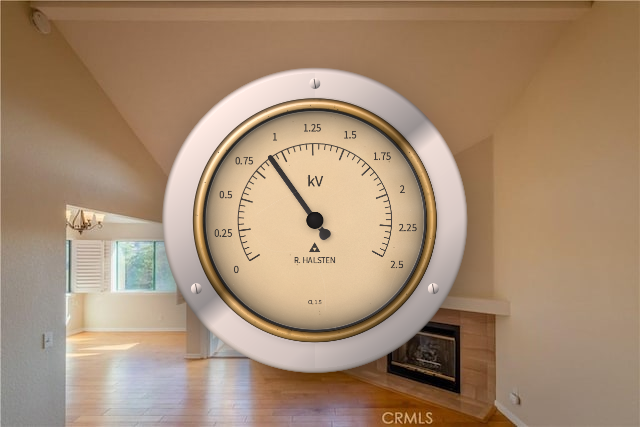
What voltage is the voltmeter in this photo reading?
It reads 0.9 kV
